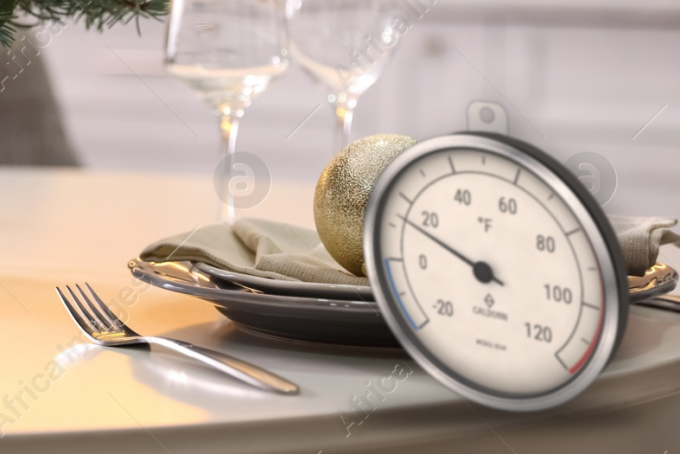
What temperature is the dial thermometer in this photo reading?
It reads 15 °F
